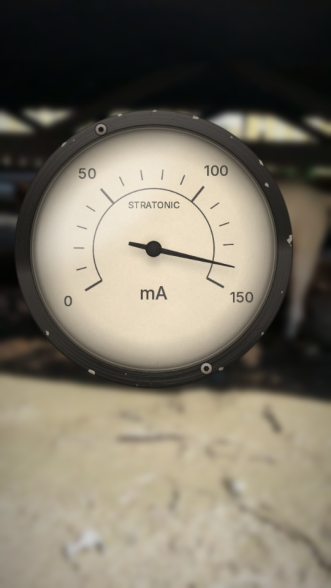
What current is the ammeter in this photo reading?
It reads 140 mA
